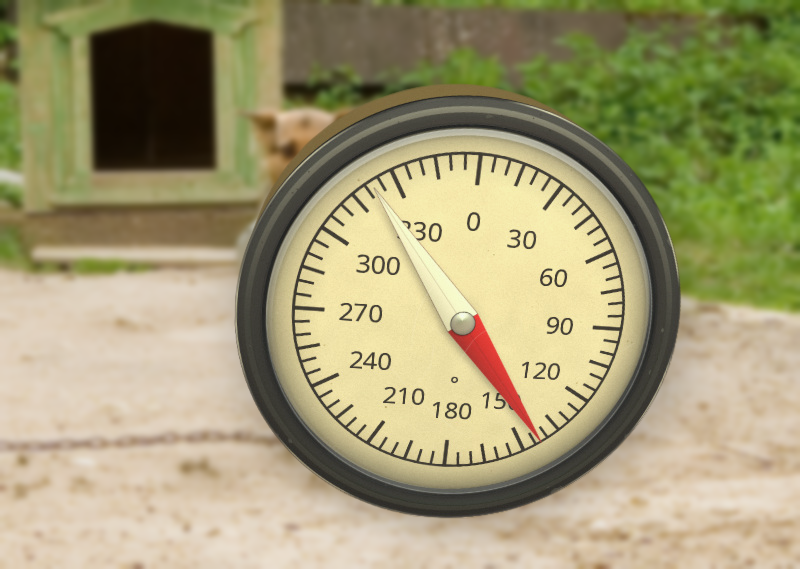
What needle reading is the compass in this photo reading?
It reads 142.5 °
